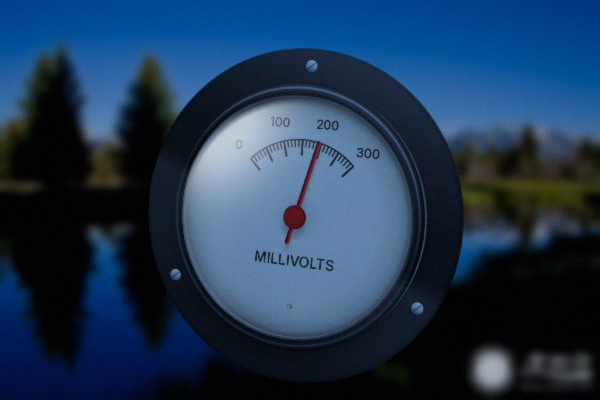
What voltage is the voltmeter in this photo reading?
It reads 200 mV
